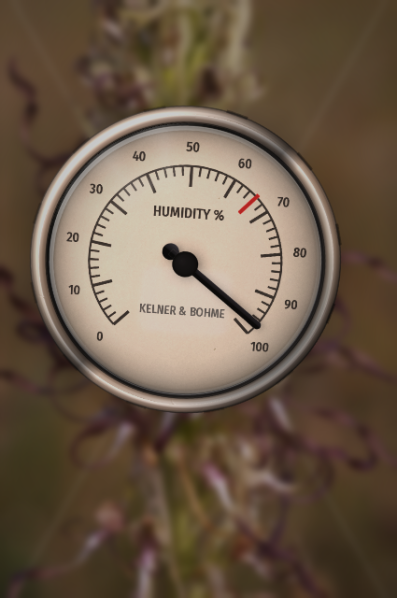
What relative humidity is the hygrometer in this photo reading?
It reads 97 %
